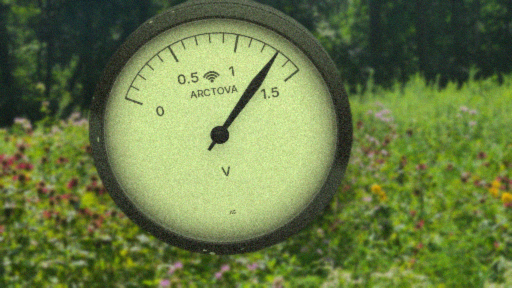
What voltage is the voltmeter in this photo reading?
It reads 1.3 V
